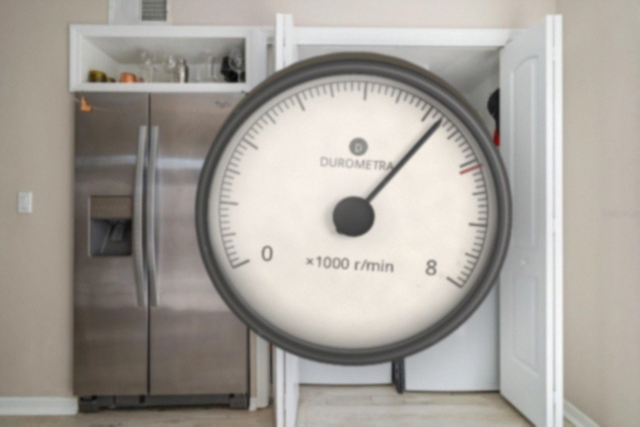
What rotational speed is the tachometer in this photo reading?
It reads 5200 rpm
